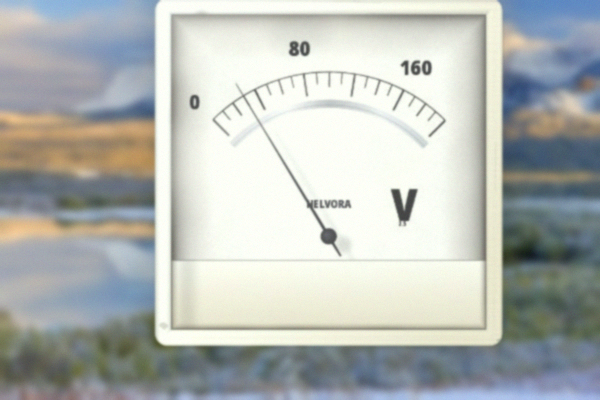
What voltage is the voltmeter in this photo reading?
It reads 30 V
